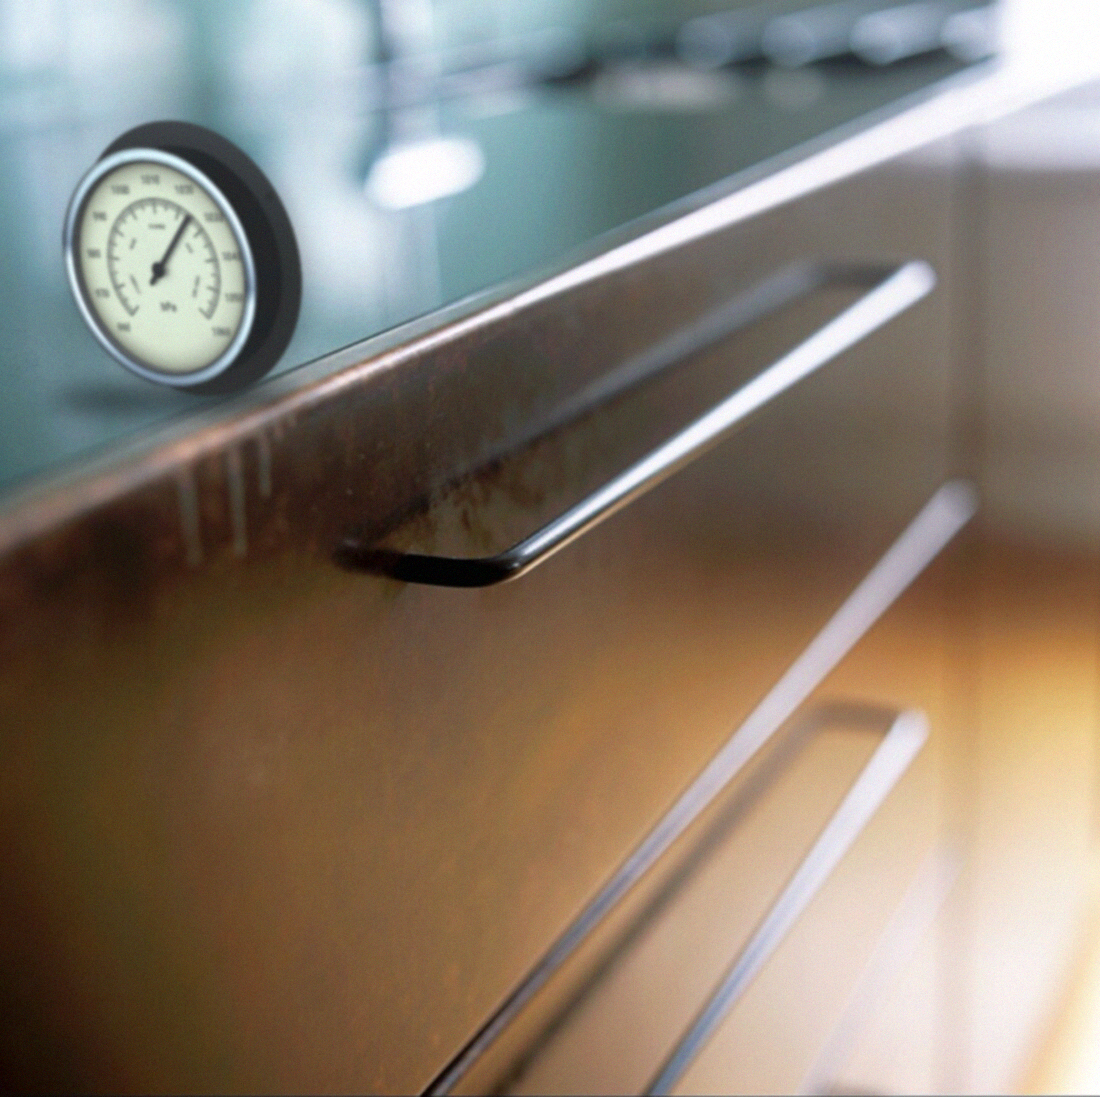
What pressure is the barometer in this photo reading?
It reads 1025 hPa
